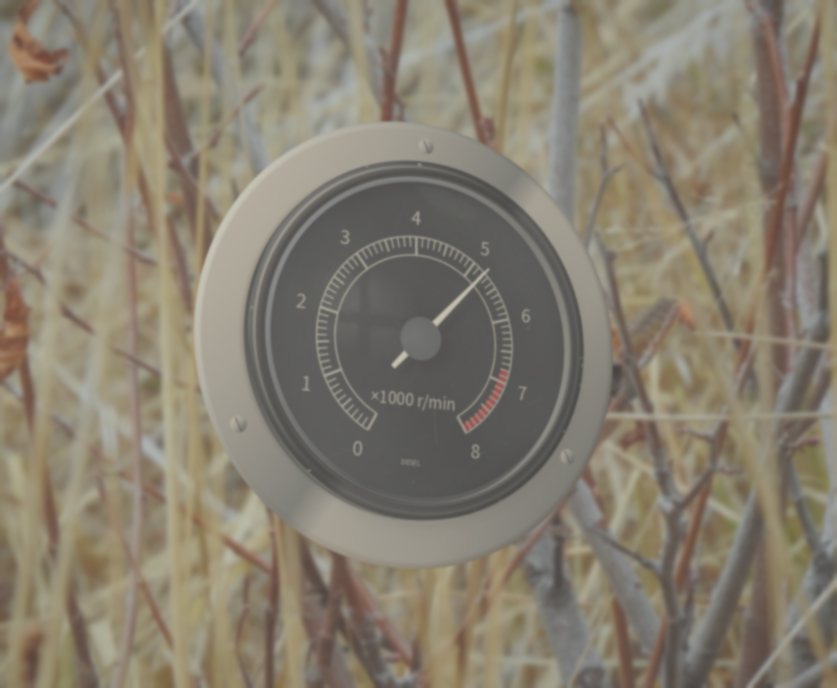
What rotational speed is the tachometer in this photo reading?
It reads 5200 rpm
